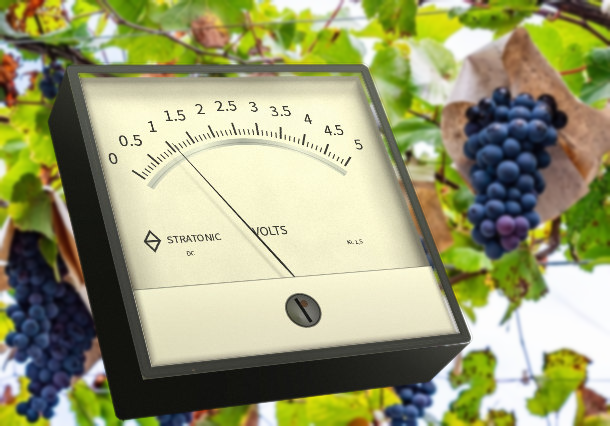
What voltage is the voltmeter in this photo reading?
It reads 1 V
